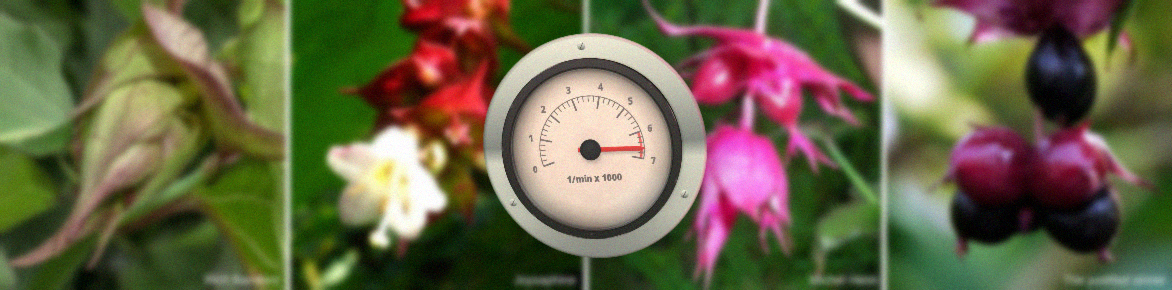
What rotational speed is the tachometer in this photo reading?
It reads 6600 rpm
